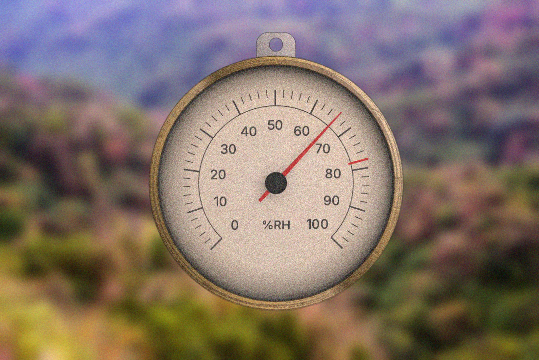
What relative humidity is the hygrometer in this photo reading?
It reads 66 %
